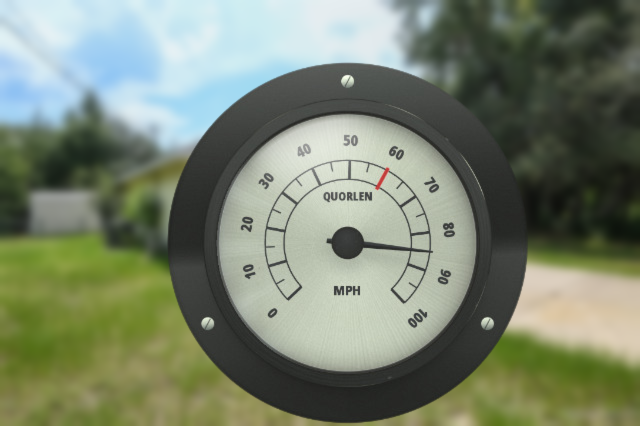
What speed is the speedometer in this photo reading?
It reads 85 mph
